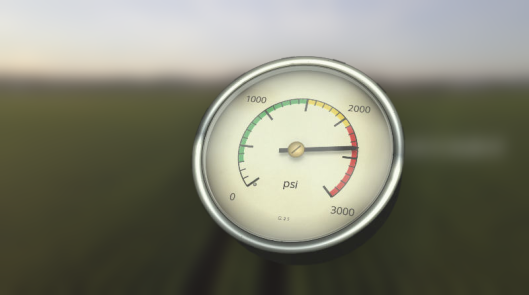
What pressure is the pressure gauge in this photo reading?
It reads 2400 psi
